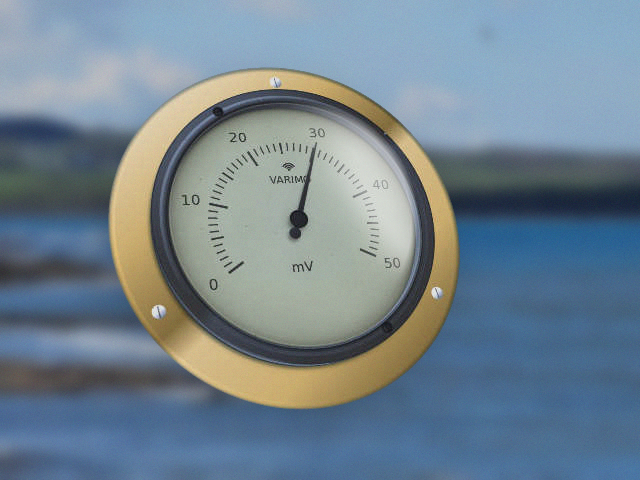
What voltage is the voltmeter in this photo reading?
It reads 30 mV
